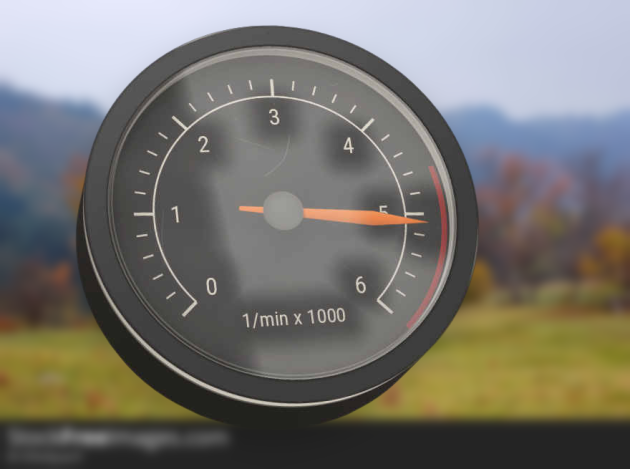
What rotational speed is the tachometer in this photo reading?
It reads 5100 rpm
